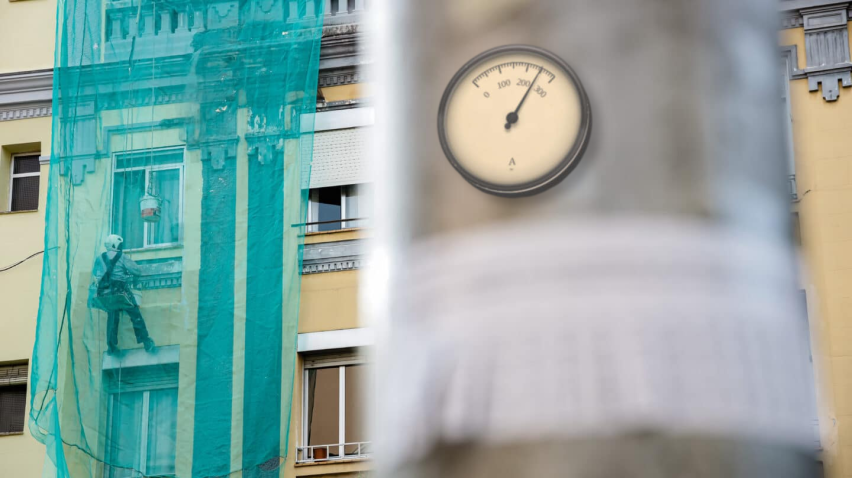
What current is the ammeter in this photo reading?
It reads 250 A
